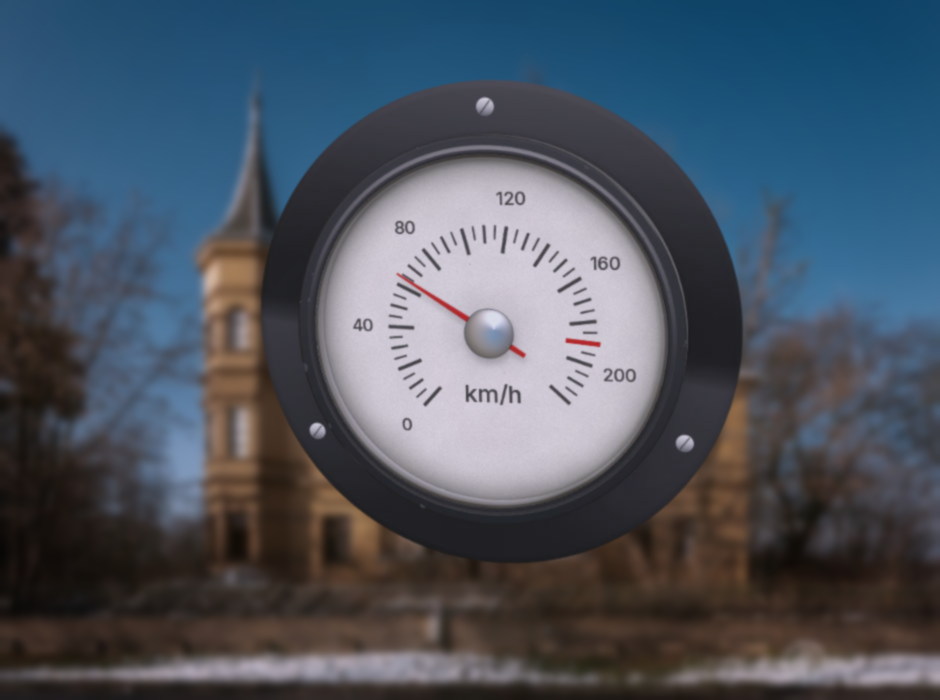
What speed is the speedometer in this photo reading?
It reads 65 km/h
